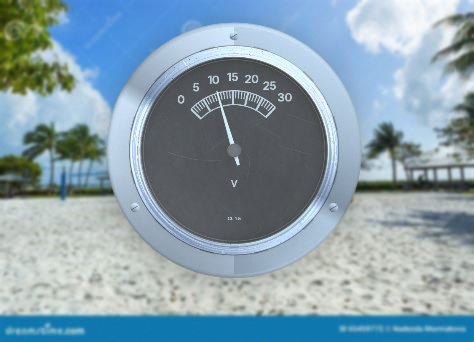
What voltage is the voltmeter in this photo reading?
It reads 10 V
